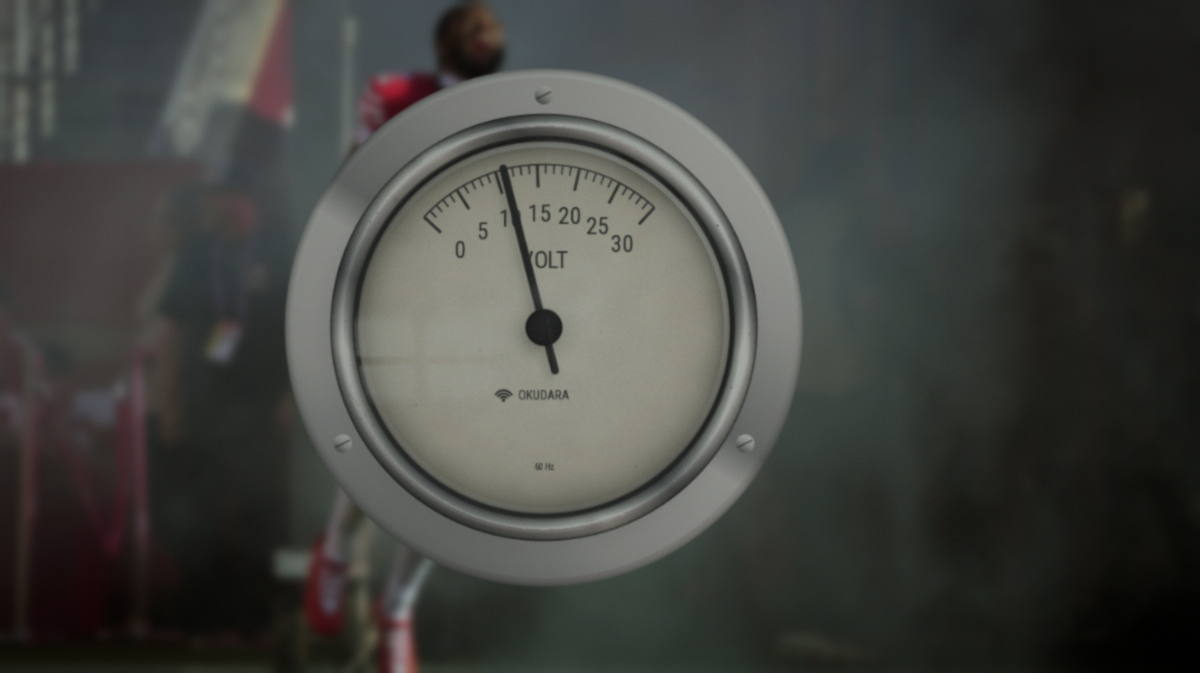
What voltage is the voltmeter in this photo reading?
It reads 11 V
